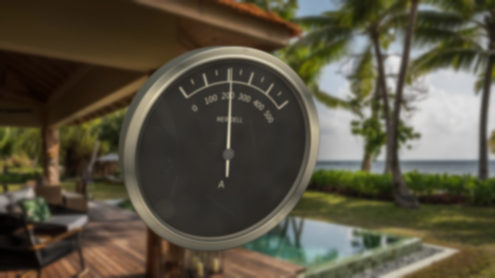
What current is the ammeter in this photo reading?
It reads 200 A
